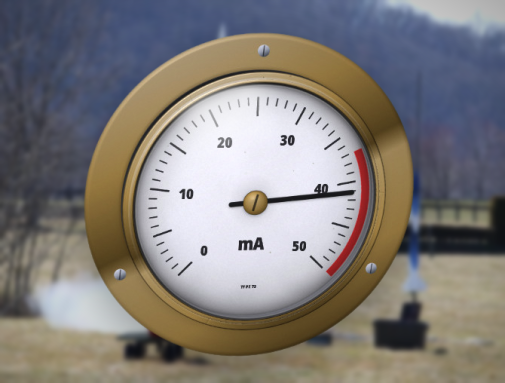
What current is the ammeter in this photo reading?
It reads 41 mA
